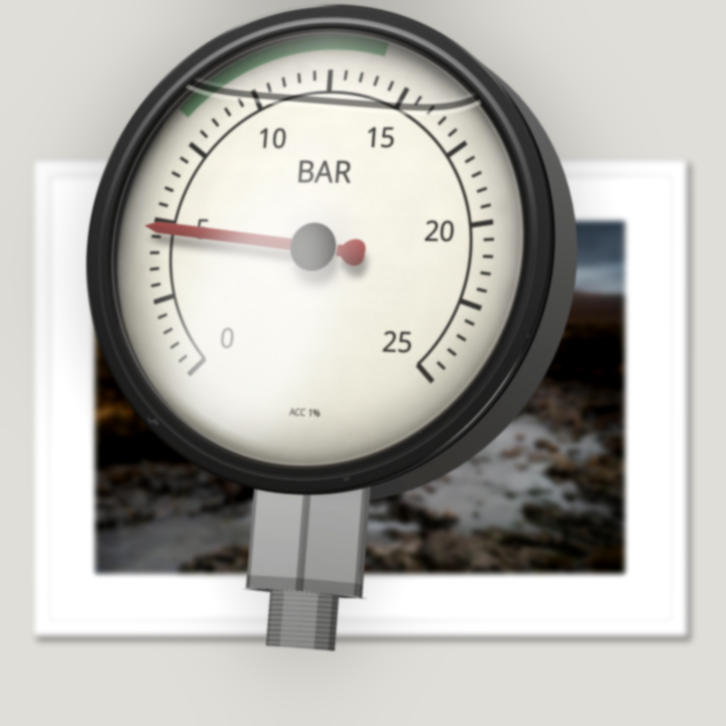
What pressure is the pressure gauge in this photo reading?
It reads 4.75 bar
